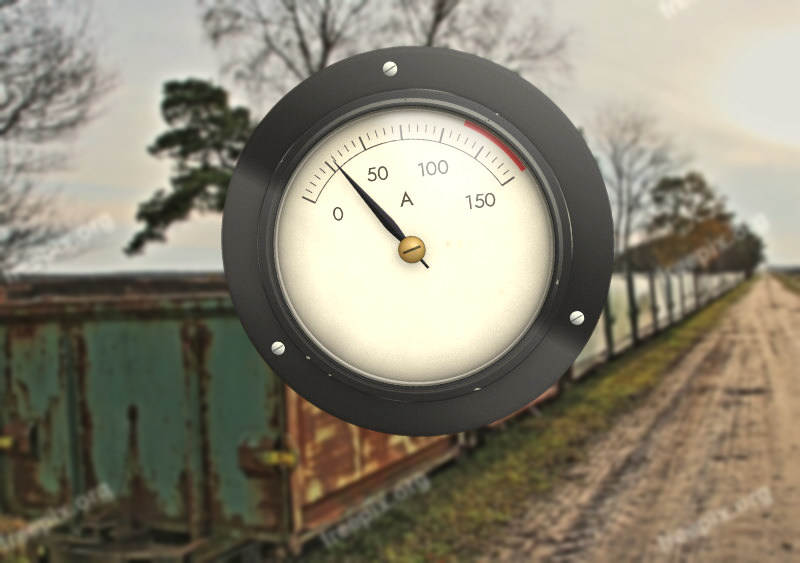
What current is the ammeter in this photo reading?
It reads 30 A
